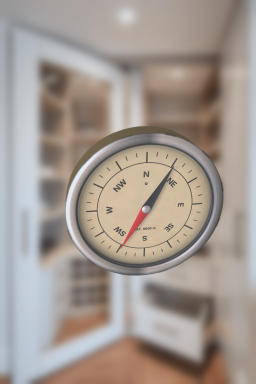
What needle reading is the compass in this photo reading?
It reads 210 °
